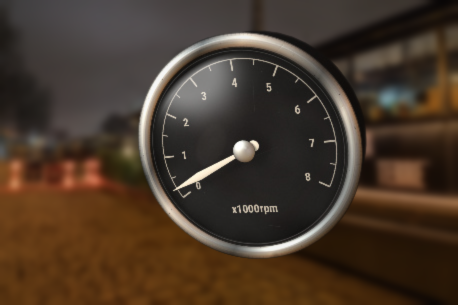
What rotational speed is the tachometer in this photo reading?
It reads 250 rpm
